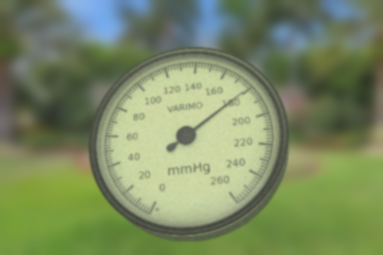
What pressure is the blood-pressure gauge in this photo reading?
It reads 180 mmHg
